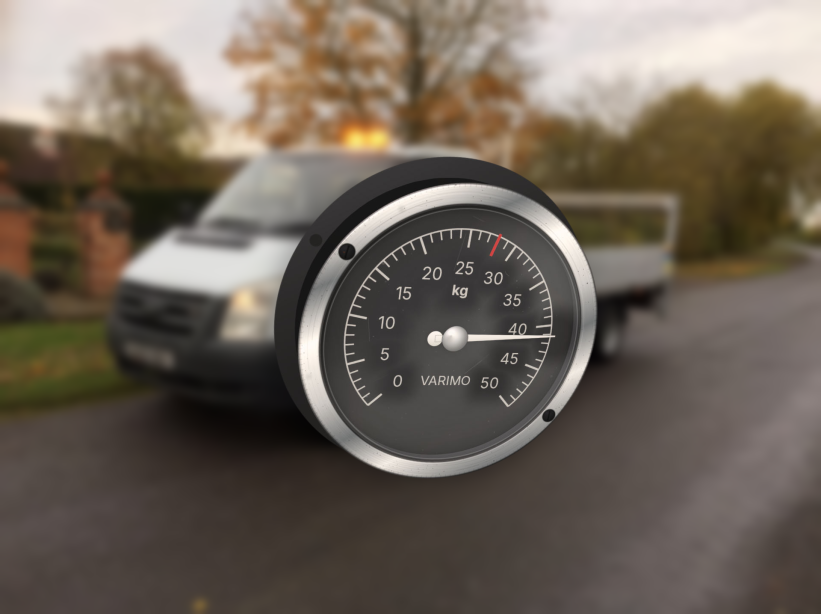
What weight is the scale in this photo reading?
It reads 41 kg
